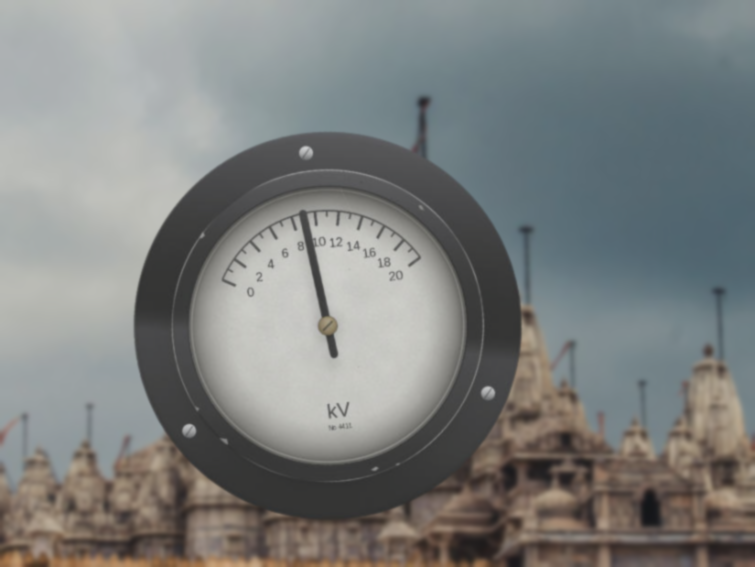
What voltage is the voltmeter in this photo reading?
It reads 9 kV
